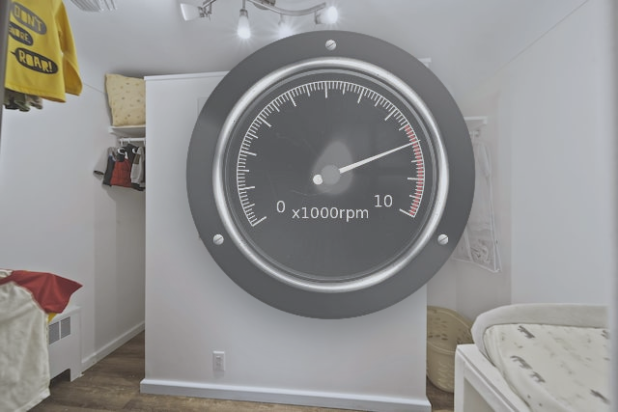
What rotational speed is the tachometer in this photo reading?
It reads 8000 rpm
